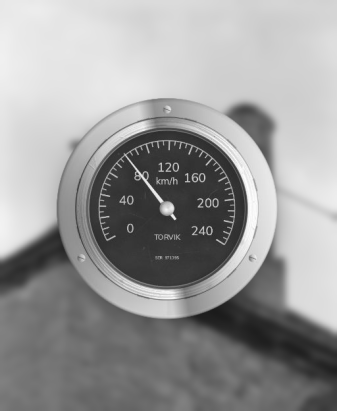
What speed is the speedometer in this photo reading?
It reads 80 km/h
